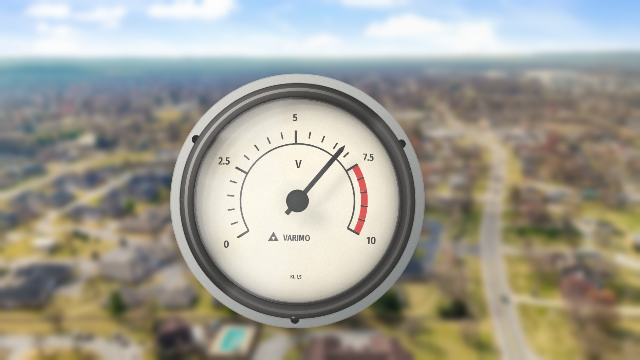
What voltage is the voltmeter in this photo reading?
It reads 6.75 V
